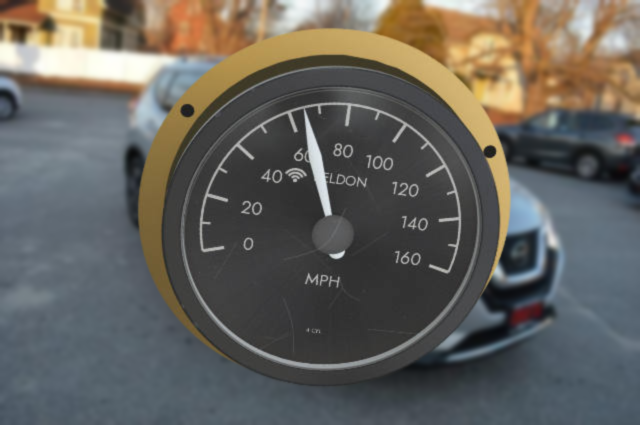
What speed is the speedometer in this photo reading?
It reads 65 mph
